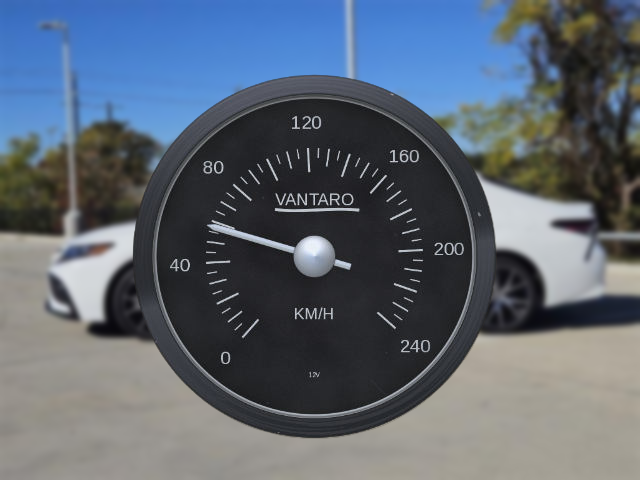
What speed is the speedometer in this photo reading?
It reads 57.5 km/h
